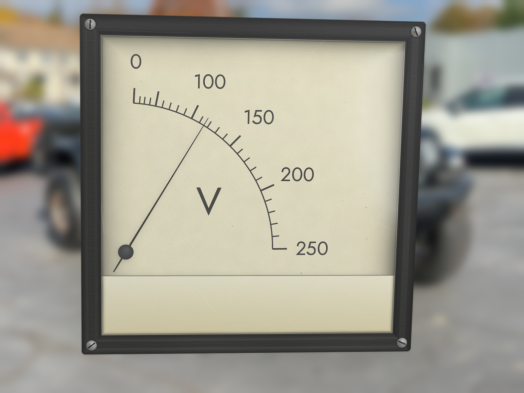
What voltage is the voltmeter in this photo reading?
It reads 115 V
